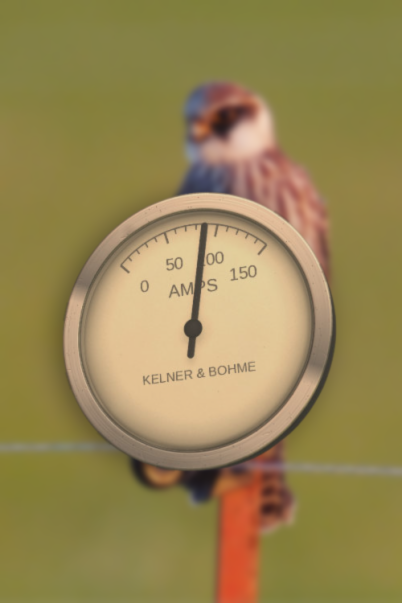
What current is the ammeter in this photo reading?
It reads 90 A
